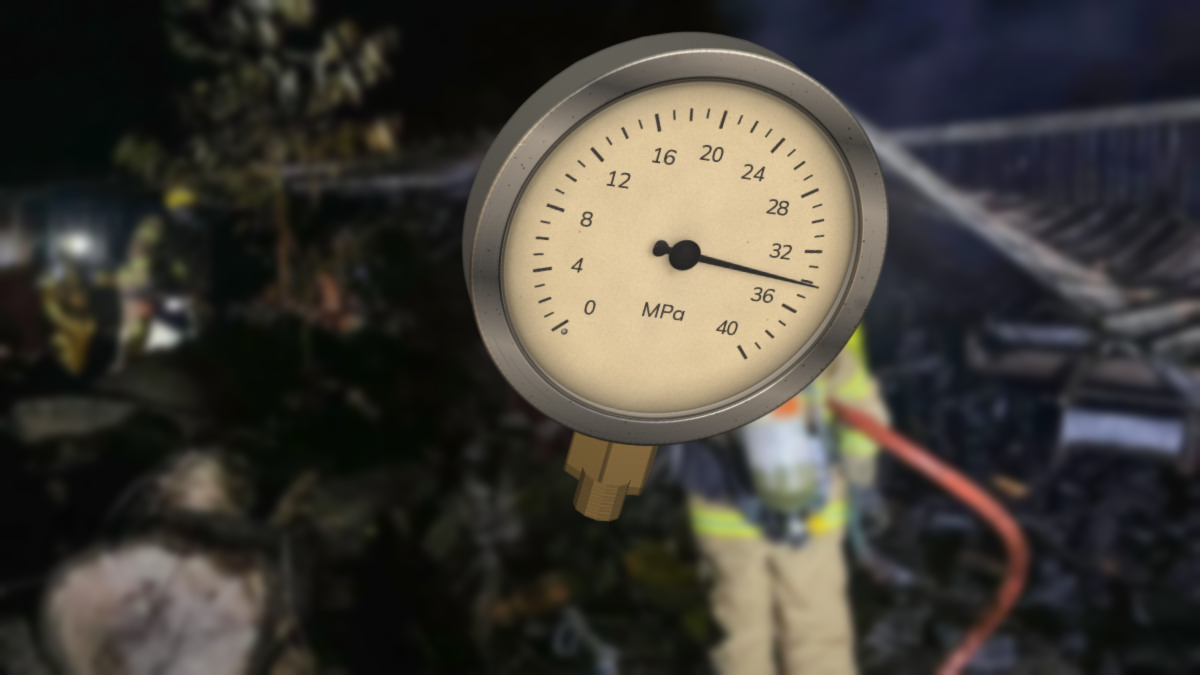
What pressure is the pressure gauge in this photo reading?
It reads 34 MPa
